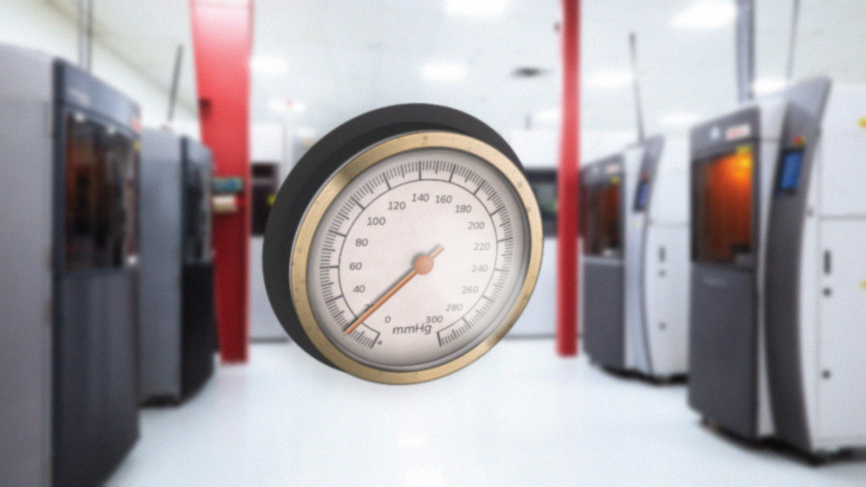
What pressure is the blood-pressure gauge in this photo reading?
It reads 20 mmHg
